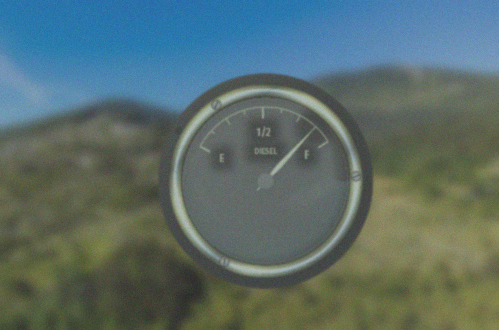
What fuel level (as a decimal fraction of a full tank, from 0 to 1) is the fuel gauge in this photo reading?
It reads 0.875
